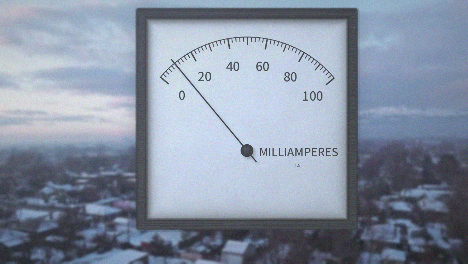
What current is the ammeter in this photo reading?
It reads 10 mA
